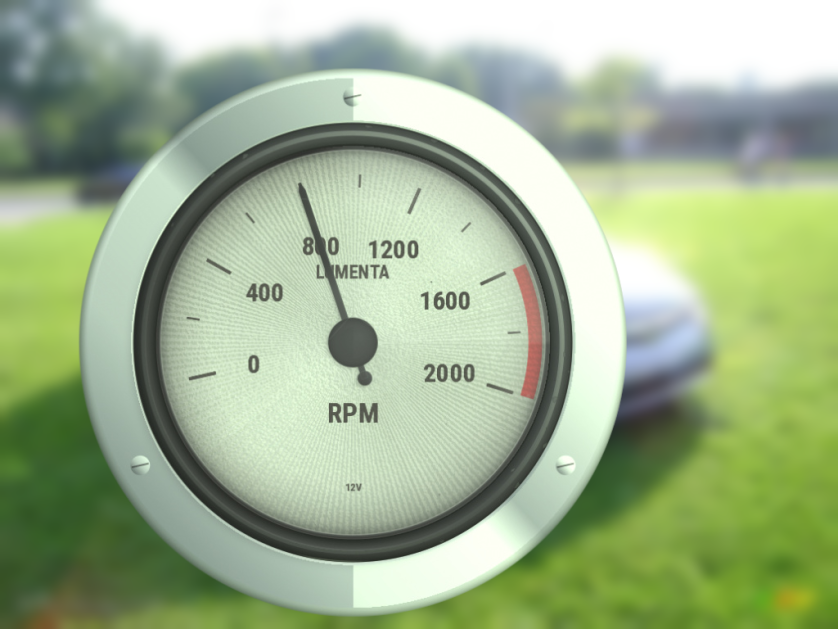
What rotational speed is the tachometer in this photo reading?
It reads 800 rpm
